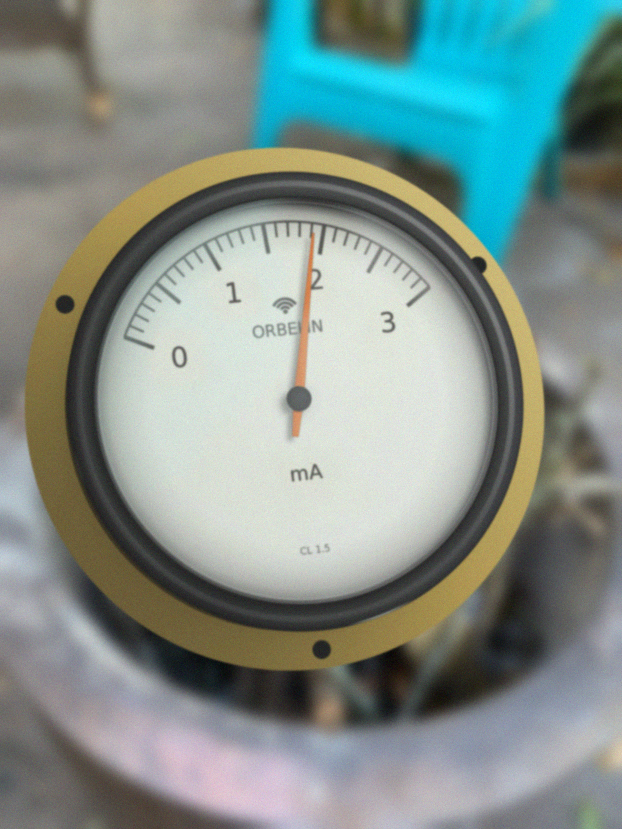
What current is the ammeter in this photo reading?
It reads 1.9 mA
